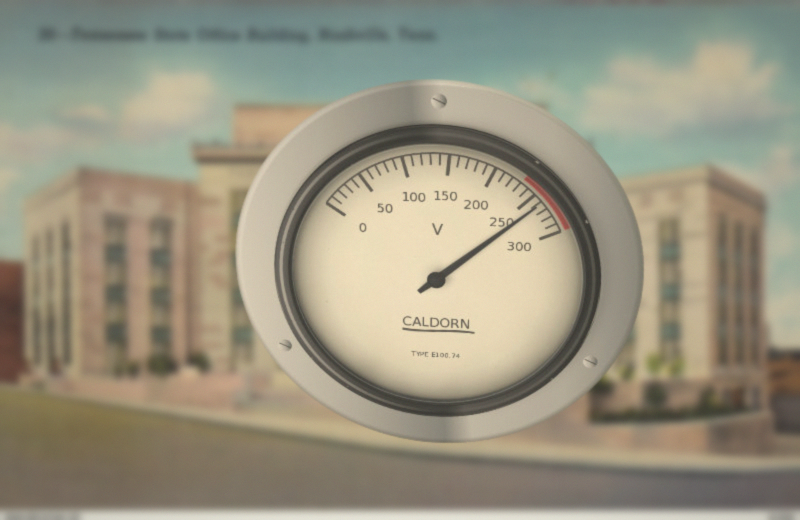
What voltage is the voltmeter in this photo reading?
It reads 260 V
